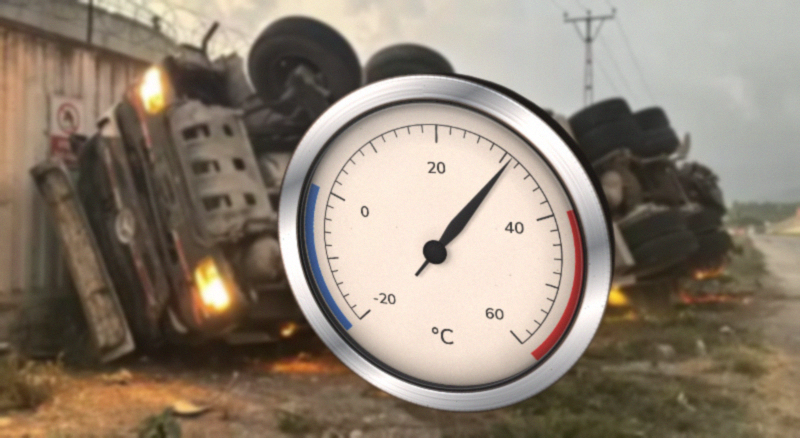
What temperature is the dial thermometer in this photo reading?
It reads 31 °C
